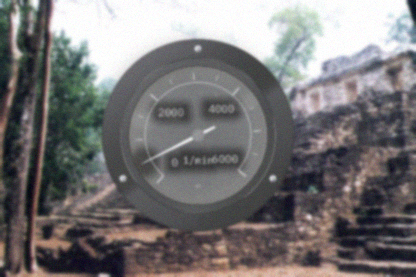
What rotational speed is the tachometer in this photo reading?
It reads 500 rpm
